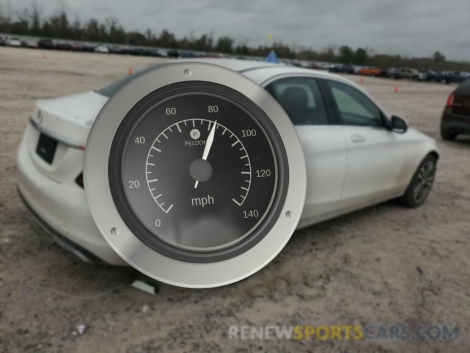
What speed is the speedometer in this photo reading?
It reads 82.5 mph
